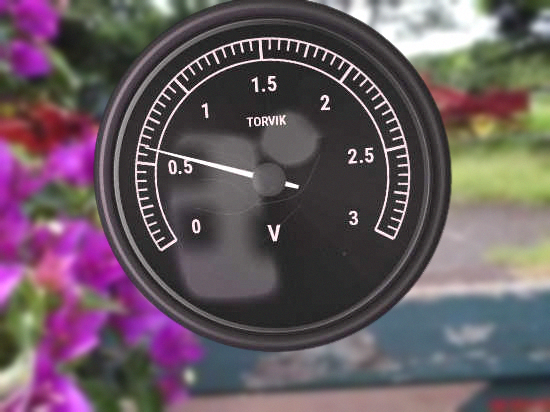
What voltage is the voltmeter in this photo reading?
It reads 0.6 V
